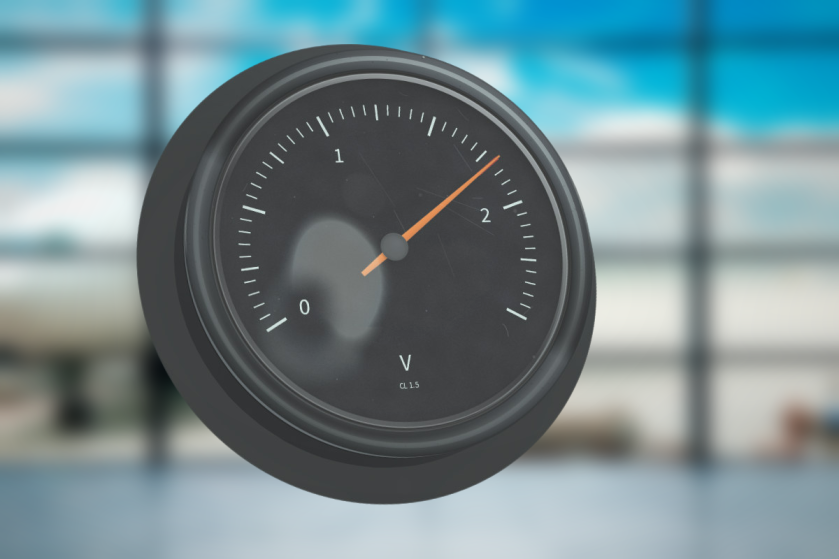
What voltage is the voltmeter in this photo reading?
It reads 1.8 V
